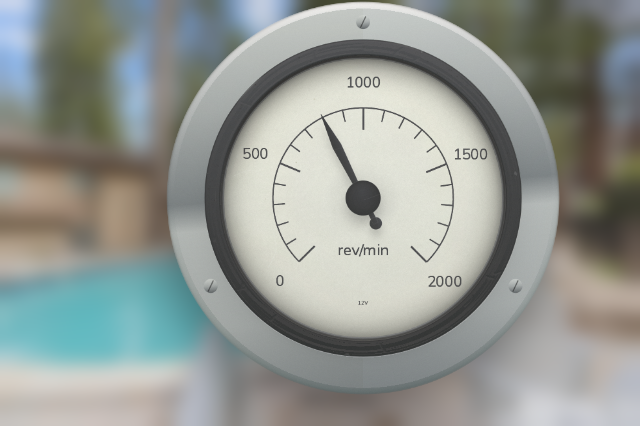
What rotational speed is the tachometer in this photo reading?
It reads 800 rpm
